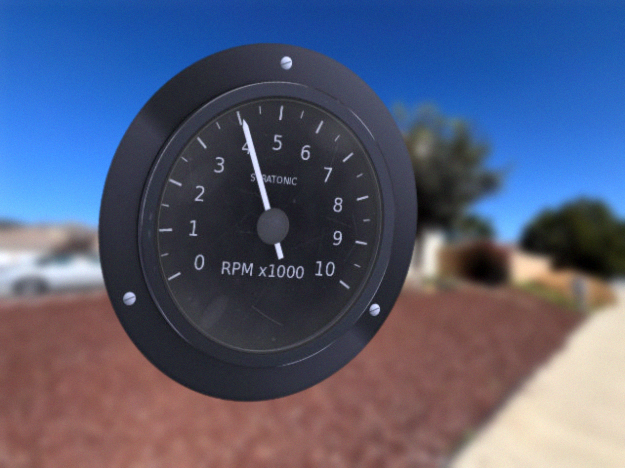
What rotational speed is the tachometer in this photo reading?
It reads 4000 rpm
